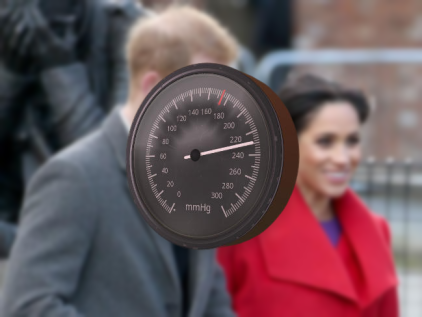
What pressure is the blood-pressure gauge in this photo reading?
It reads 230 mmHg
